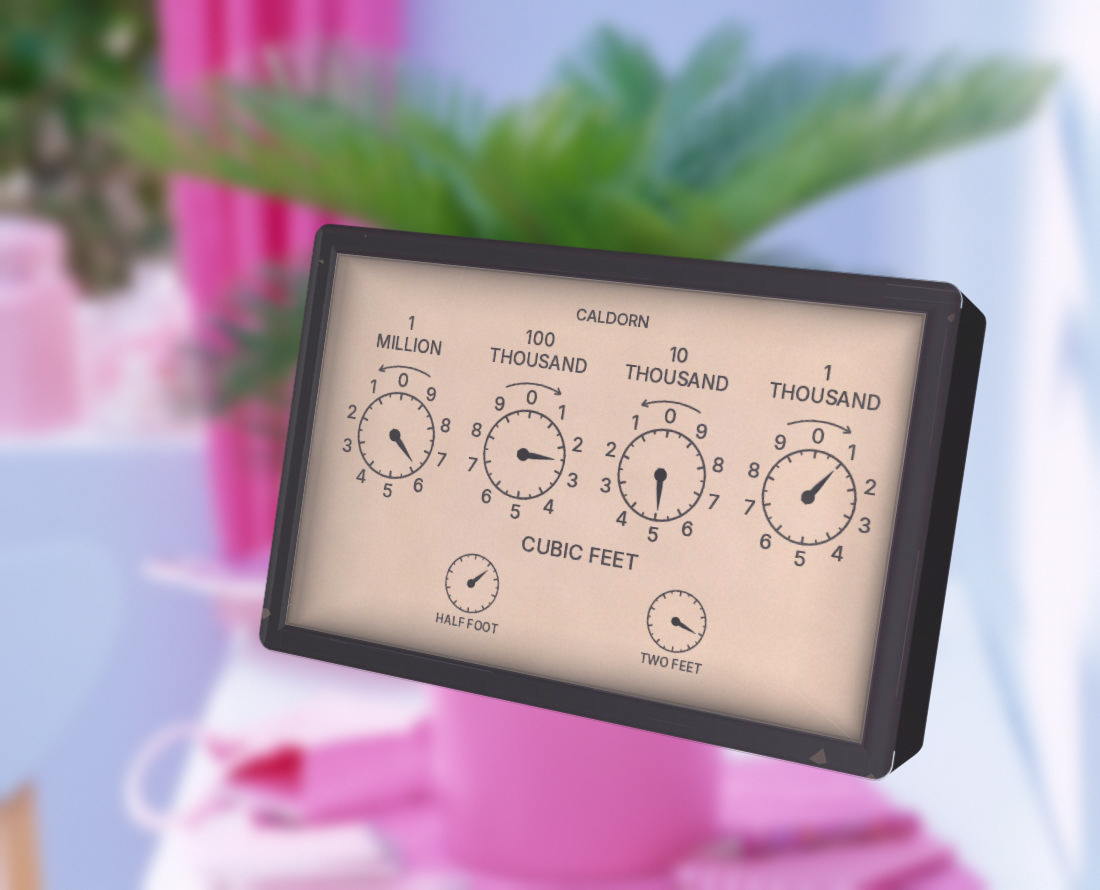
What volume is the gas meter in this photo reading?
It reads 625100 ft³
